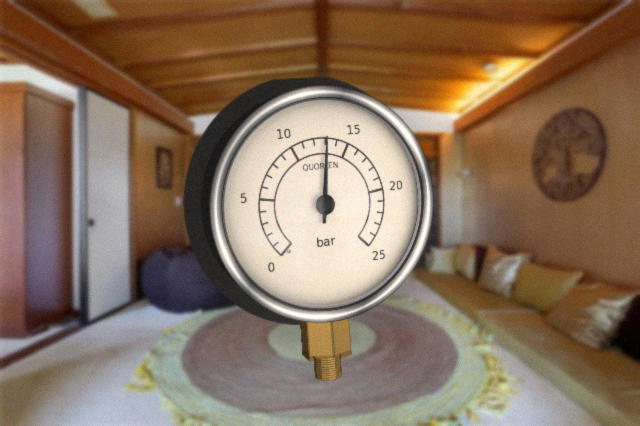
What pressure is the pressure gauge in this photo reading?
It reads 13 bar
